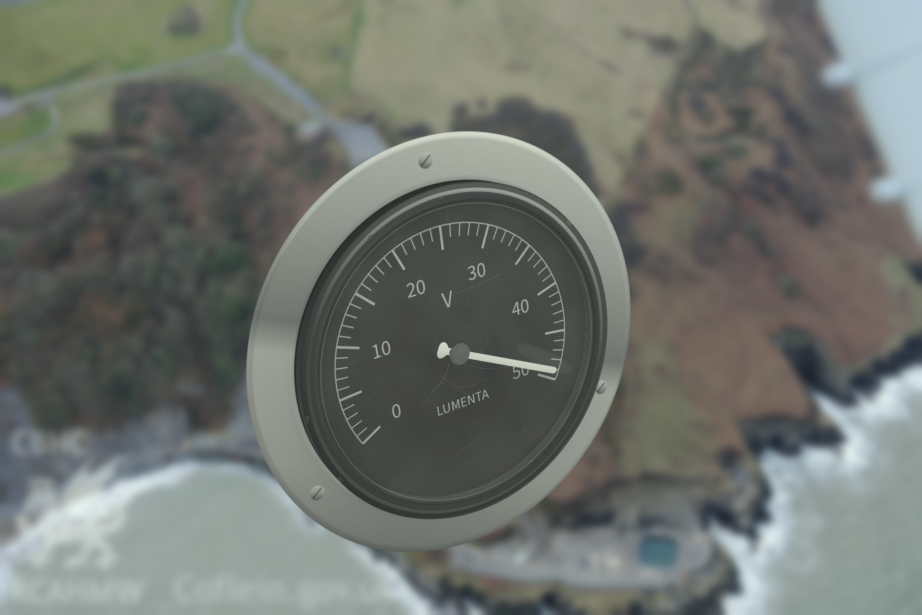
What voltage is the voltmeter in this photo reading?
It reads 49 V
